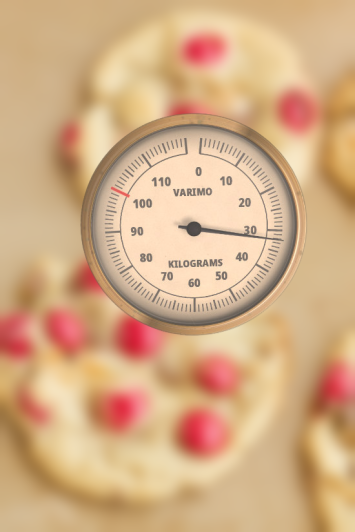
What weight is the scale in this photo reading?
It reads 32 kg
